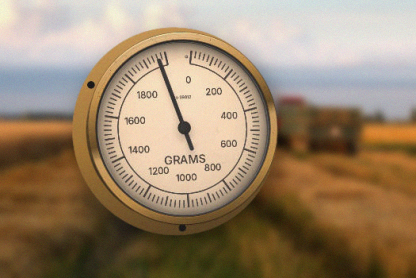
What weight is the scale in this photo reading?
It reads 1960 g
